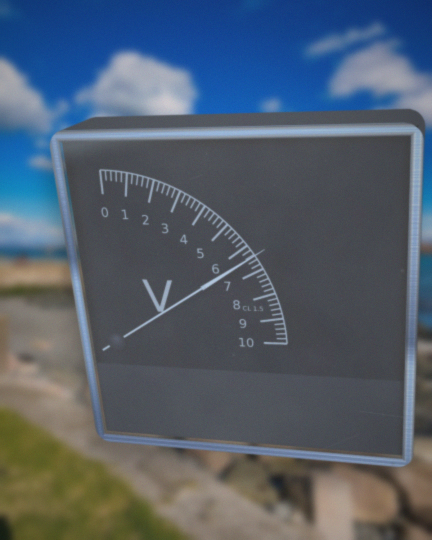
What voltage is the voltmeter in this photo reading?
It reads 6.4 V
